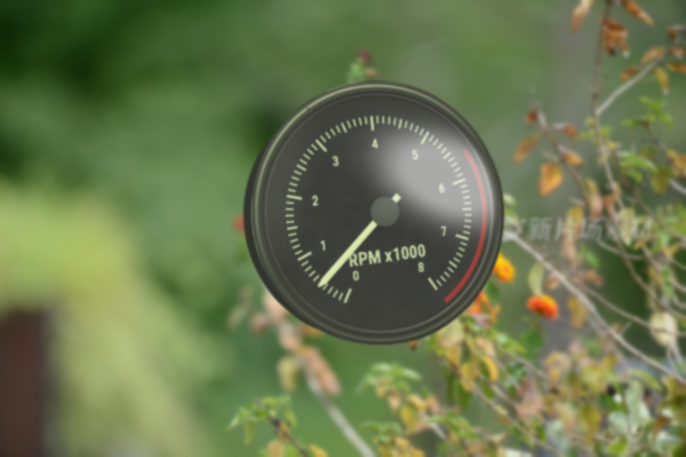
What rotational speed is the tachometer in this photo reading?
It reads 500 rpm
